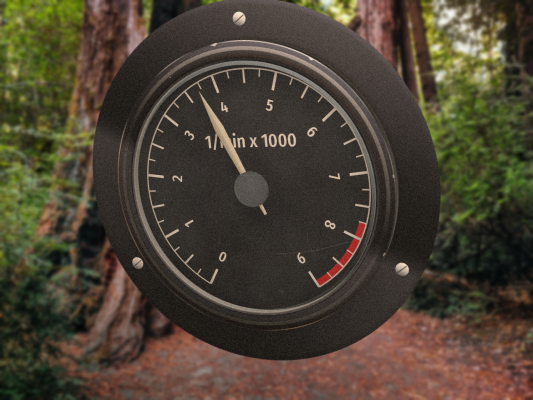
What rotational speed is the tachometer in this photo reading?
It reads 3750 rpm
